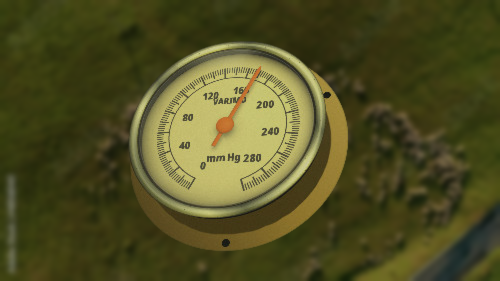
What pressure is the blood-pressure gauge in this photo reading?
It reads 170 mmHg
